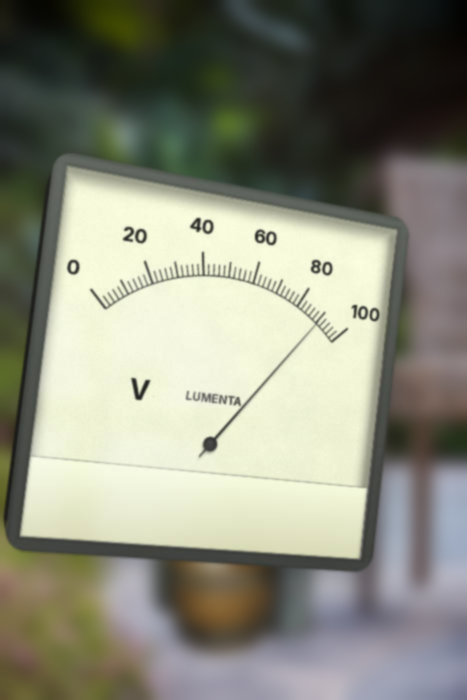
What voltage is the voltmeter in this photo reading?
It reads 90 V
